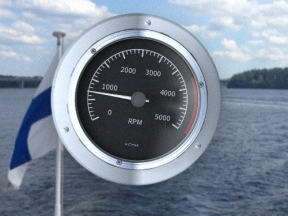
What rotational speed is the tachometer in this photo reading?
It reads 700 rpm
